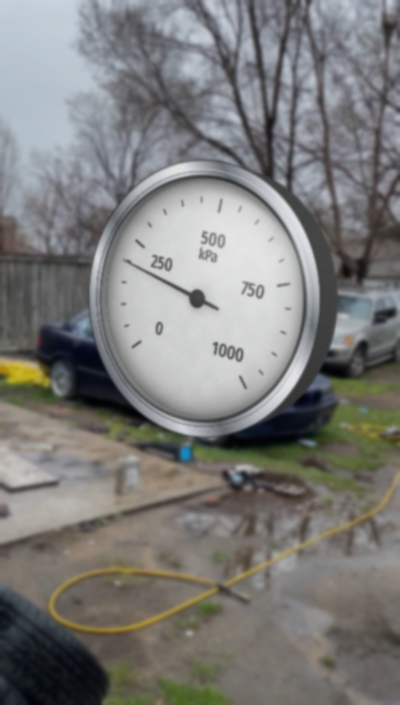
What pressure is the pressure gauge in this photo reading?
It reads 200 kPa
